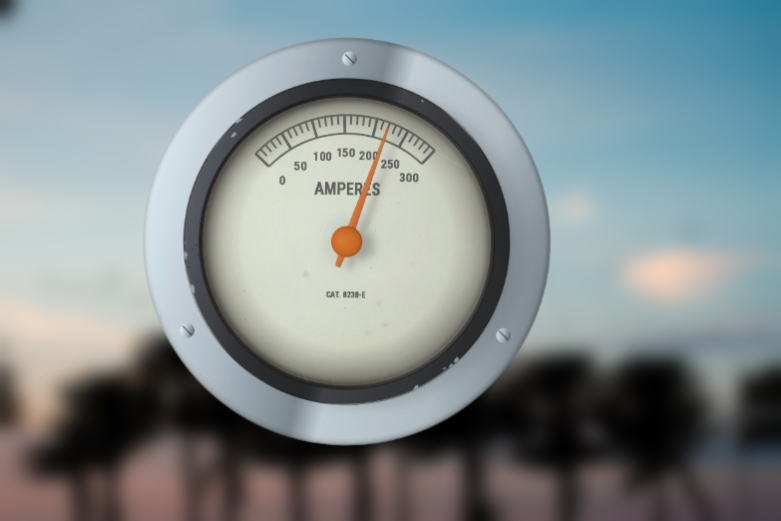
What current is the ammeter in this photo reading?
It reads 220 A
